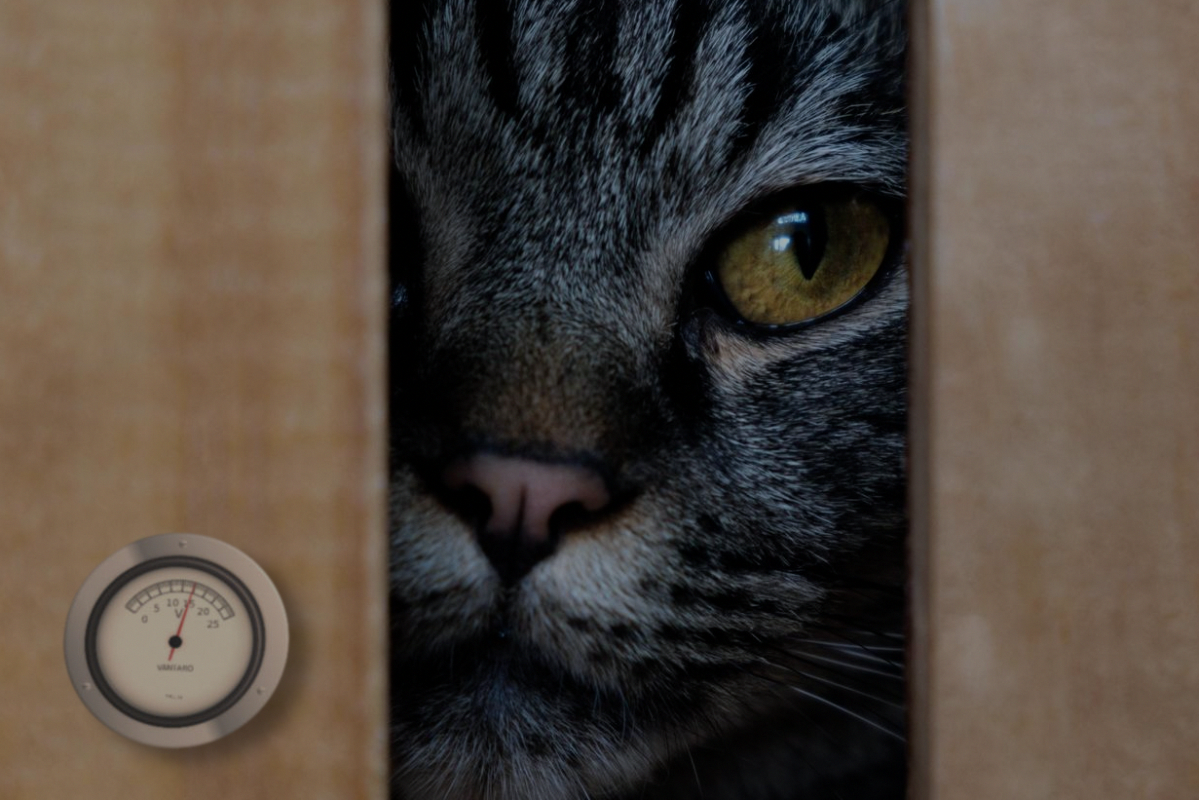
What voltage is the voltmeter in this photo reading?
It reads 15 V
